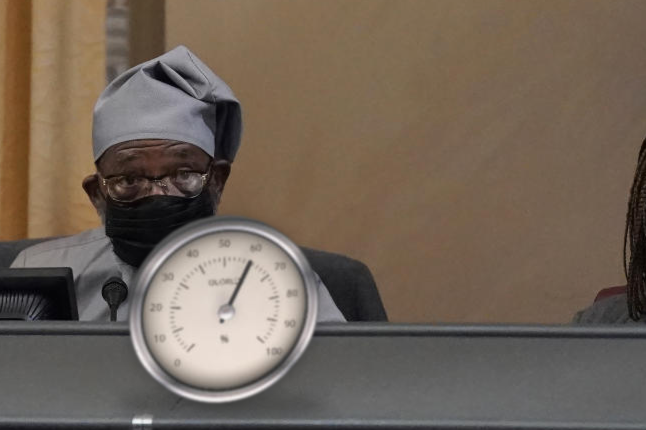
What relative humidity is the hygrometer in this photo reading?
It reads 60 %
